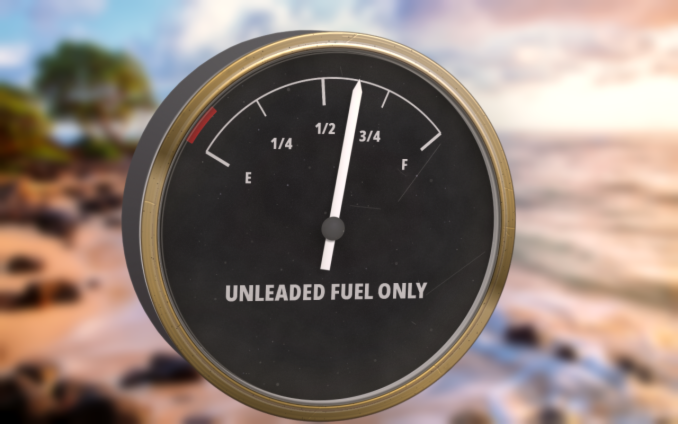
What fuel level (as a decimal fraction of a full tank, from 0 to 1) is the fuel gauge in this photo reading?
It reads 0.625
